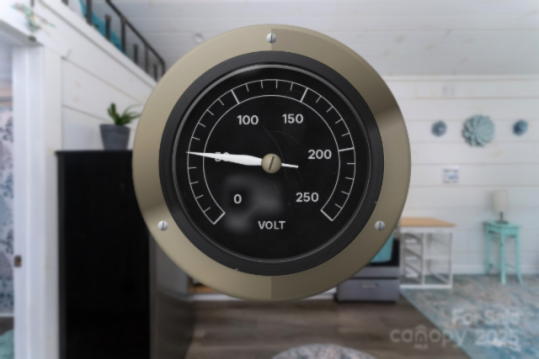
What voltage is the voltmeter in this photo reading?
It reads 50 V
